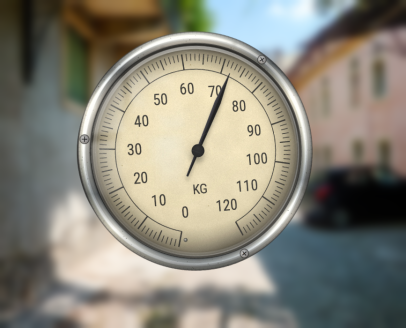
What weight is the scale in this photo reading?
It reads 72 kg
